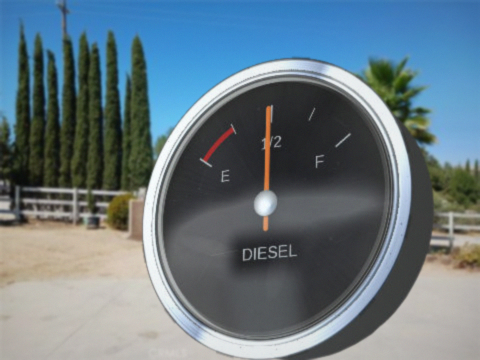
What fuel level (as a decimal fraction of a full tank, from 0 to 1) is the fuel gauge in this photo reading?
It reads 0.5
